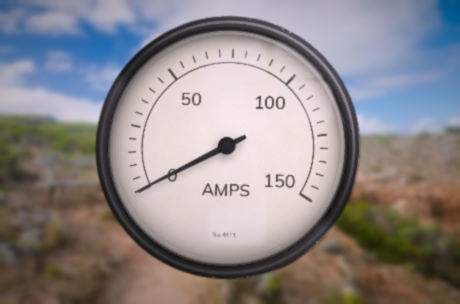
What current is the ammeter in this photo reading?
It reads 0 A
